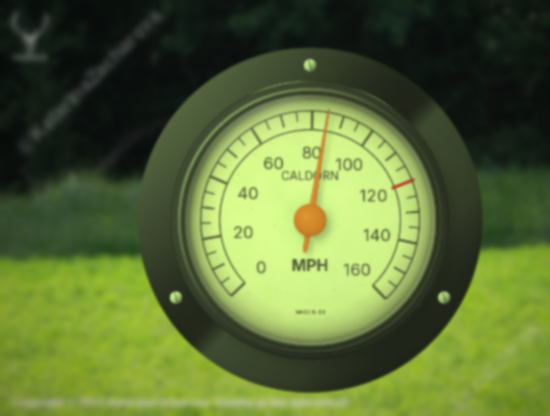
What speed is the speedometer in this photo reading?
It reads 85 mph
